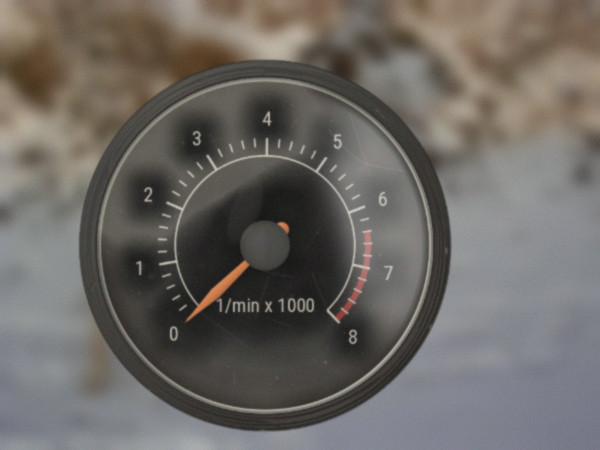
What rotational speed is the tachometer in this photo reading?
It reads 0 rpm
